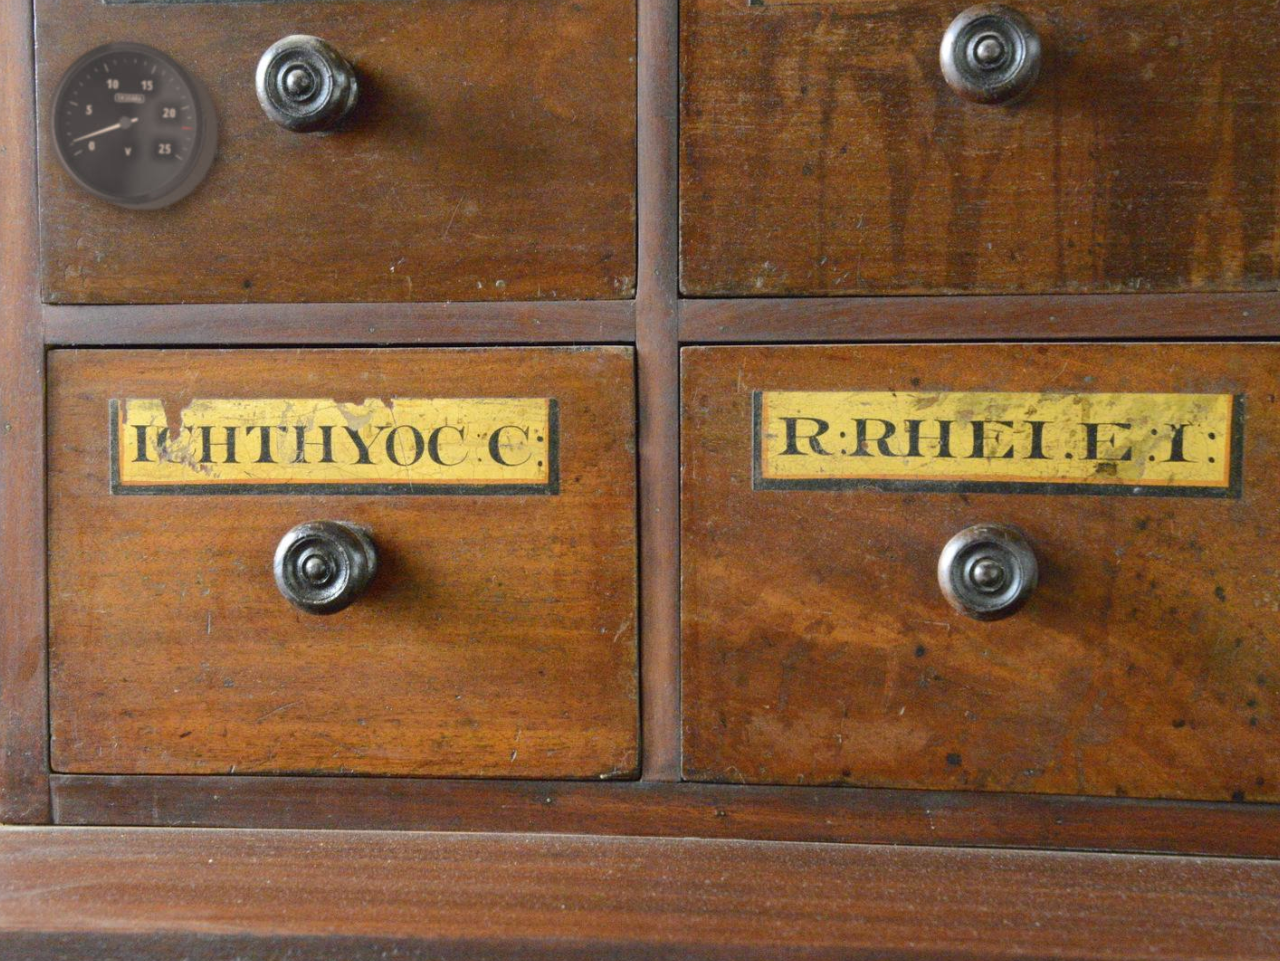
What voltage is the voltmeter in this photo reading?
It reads 1 V
